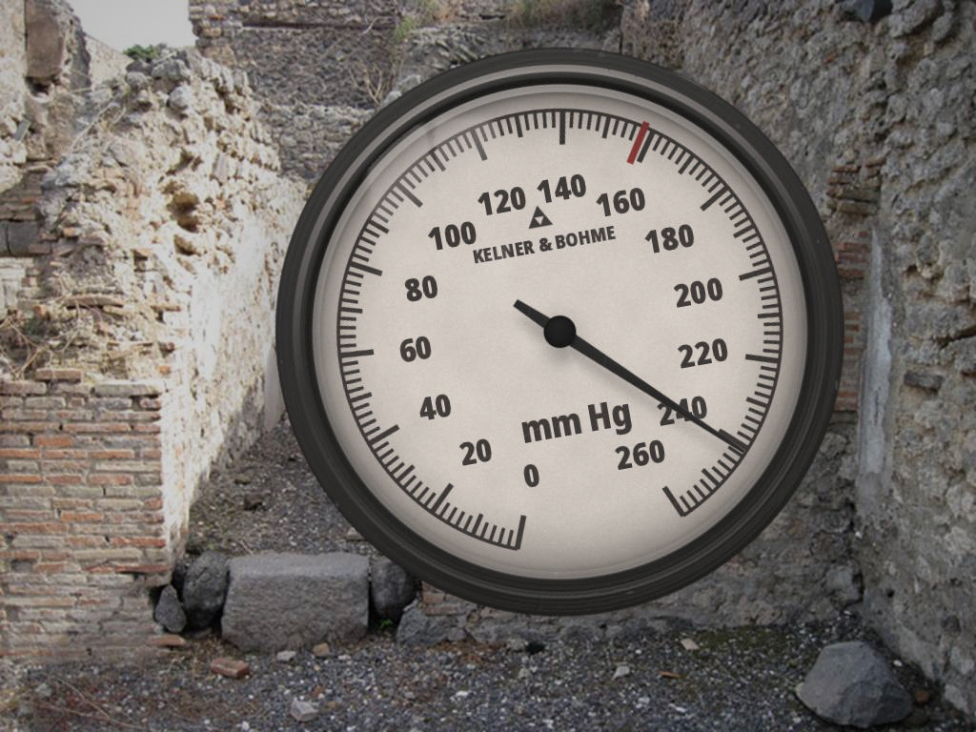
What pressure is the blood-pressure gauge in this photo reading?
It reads 241 mmHg
